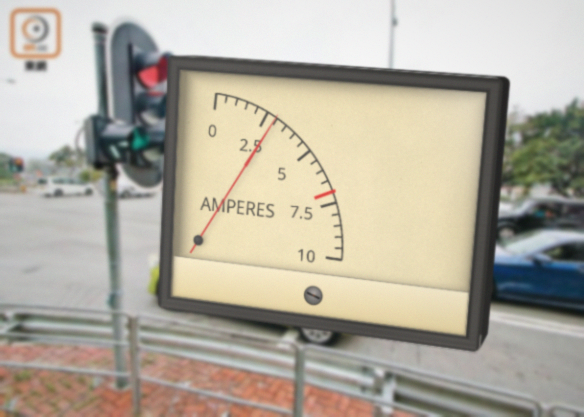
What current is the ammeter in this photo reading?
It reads 3 A
